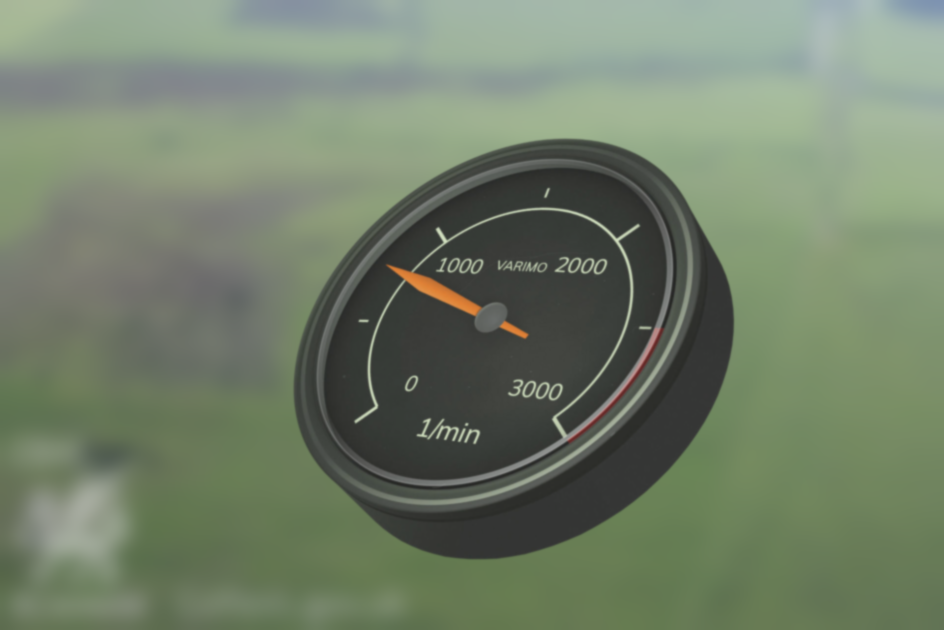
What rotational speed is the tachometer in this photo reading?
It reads 750 rpm
